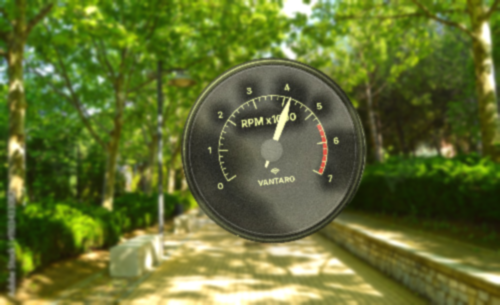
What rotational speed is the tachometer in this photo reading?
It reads 4200 rpm
